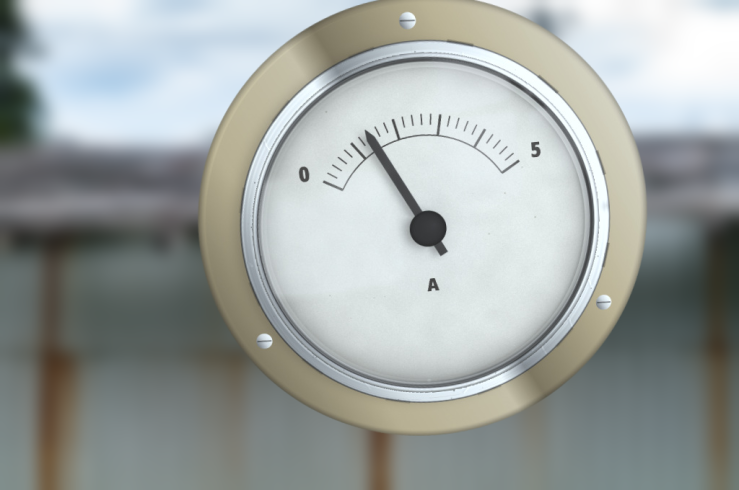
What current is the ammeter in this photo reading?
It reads 1.4 A
